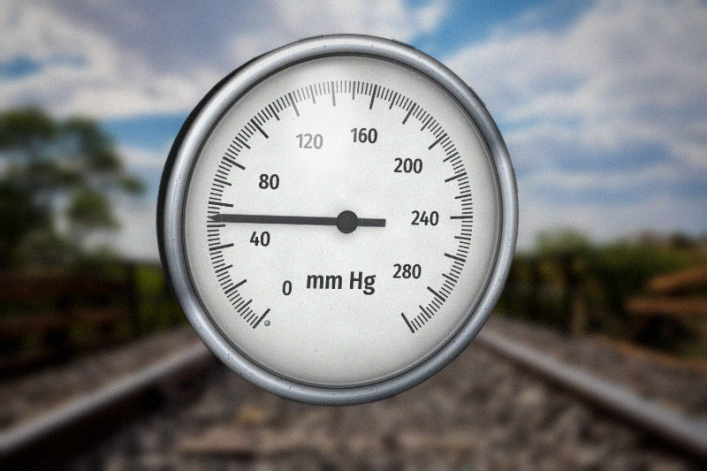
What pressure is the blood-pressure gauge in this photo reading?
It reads 54 mmHg
